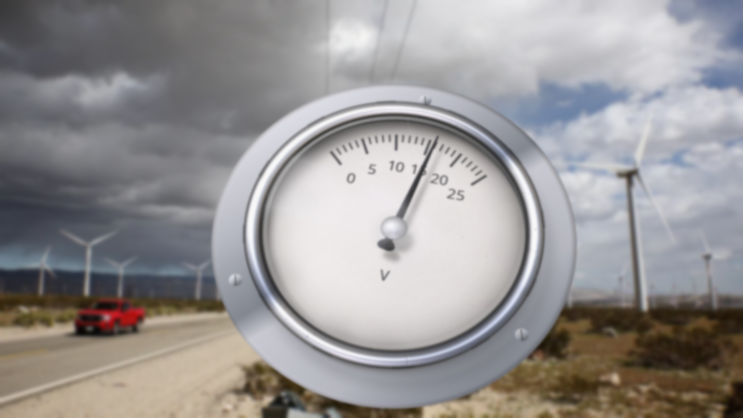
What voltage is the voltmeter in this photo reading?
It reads 16 V
